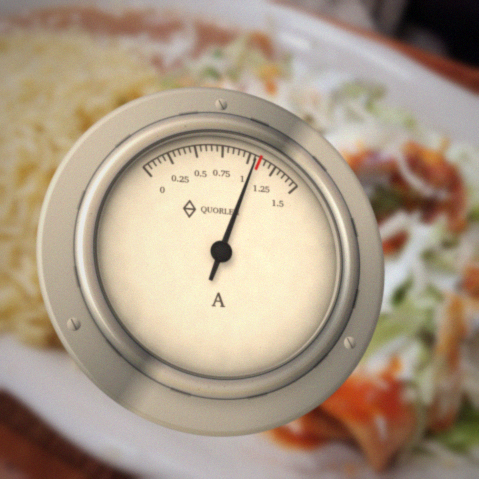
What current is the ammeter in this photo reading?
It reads 1.05 A
